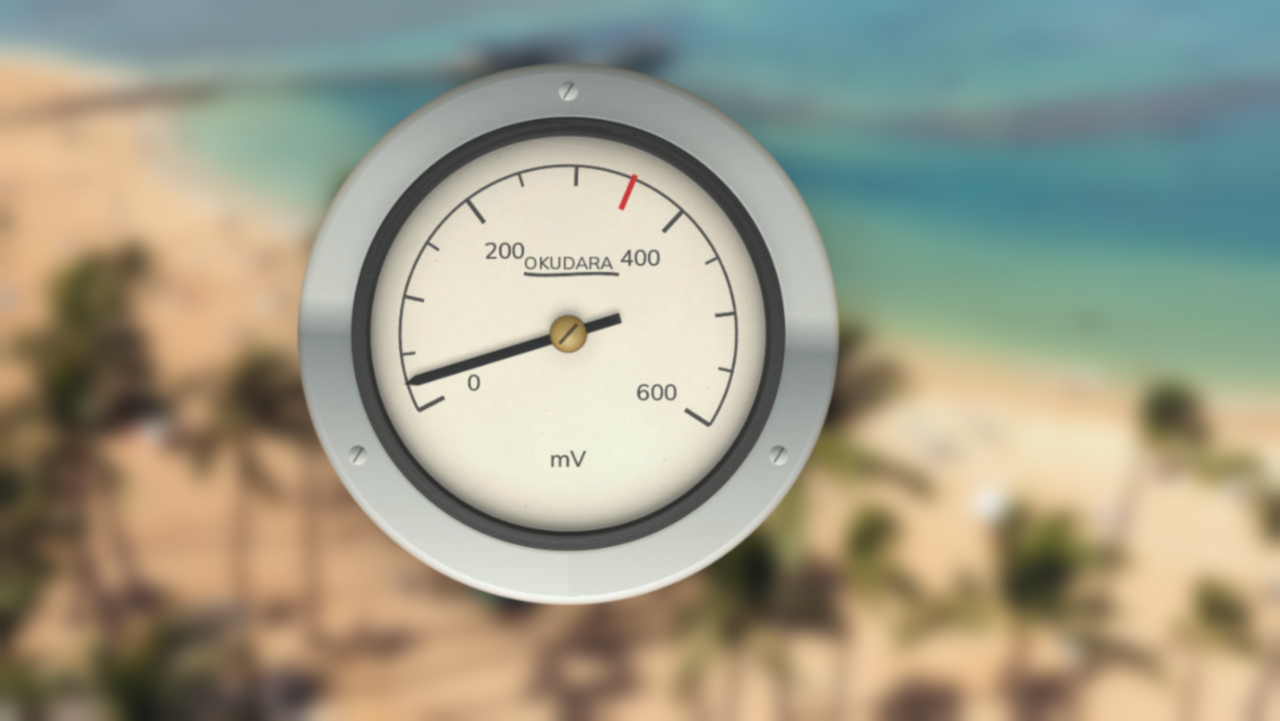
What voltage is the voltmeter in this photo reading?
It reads 25 mV
